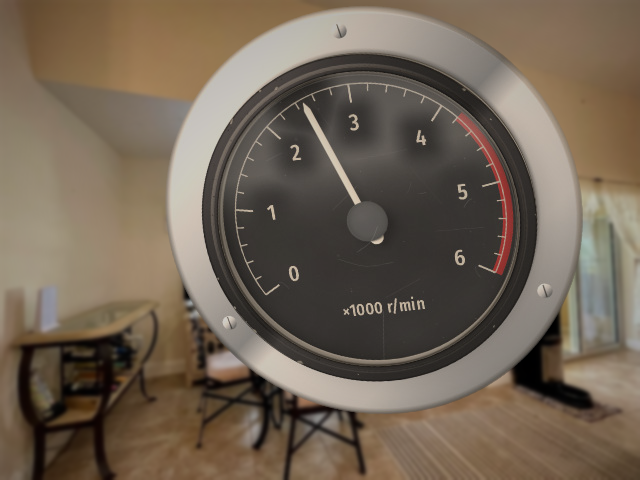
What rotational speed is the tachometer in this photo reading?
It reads 2500 rpm
